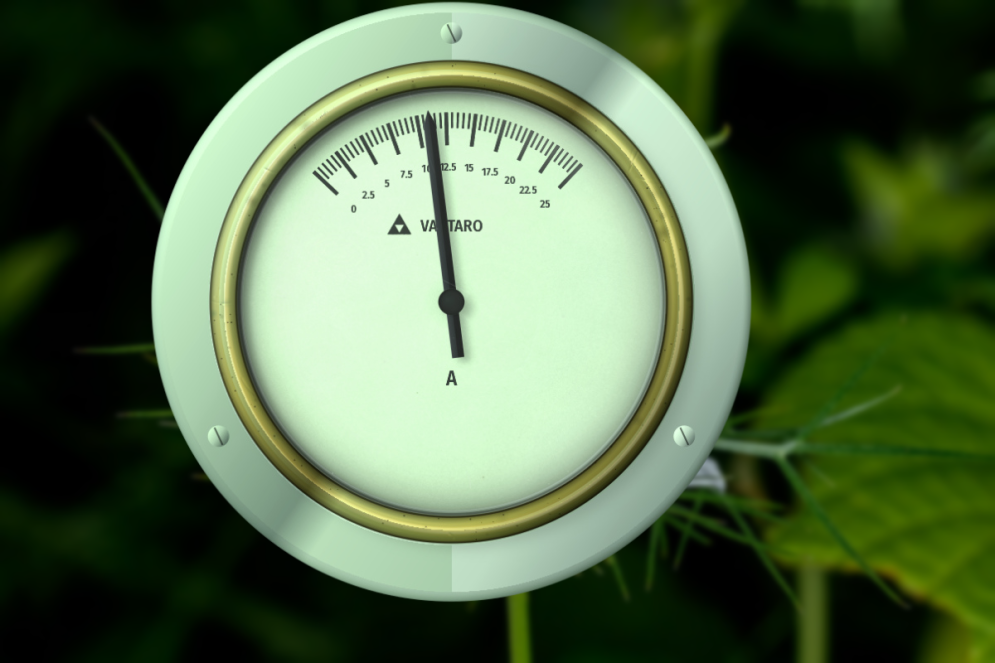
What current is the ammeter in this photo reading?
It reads 11 A
